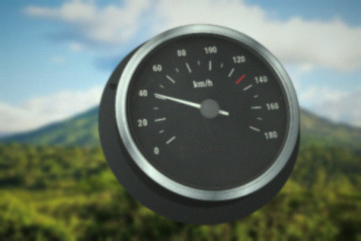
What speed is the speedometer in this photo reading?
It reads 40 km/h
